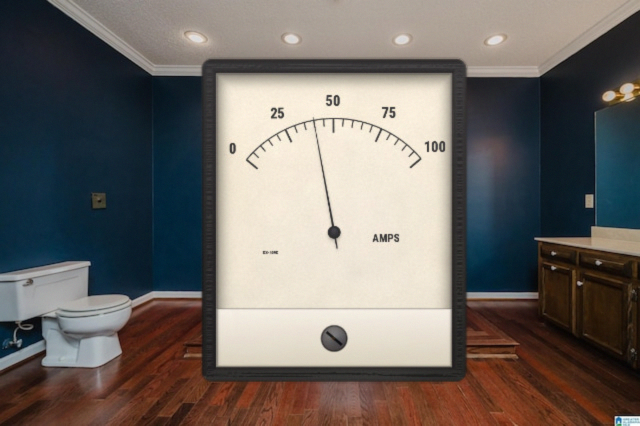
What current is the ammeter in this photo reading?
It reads 40 A
